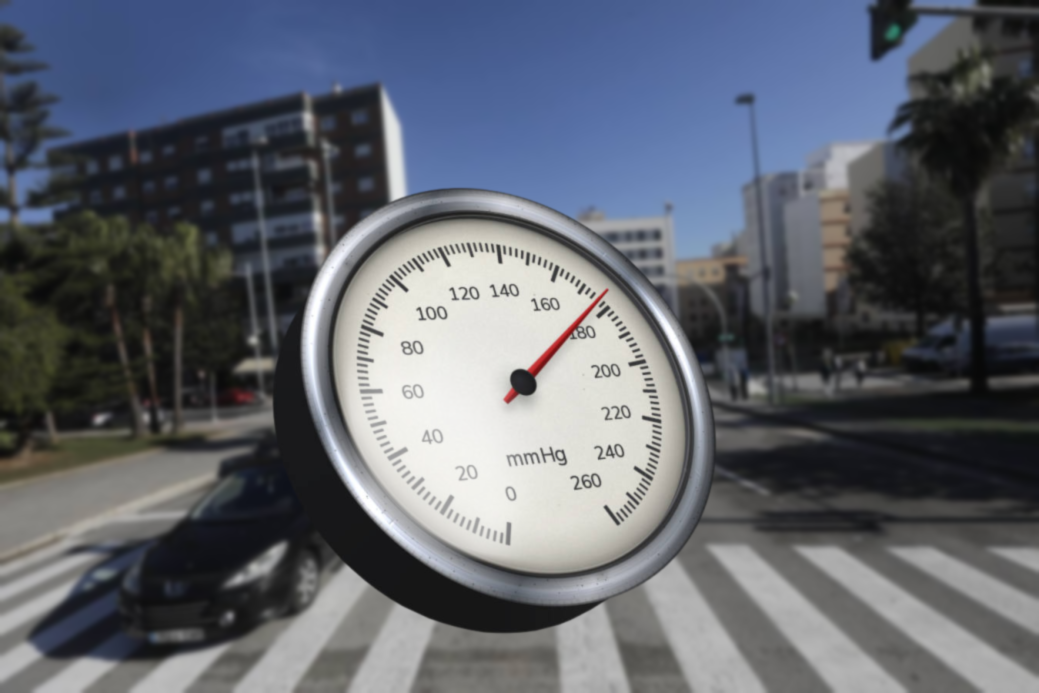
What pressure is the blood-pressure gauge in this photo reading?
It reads 176 mmHg
